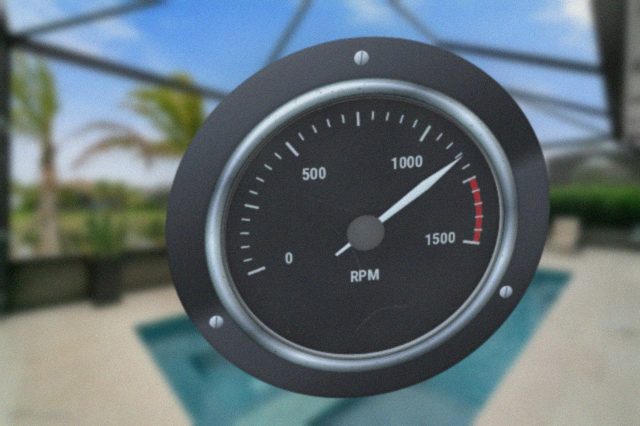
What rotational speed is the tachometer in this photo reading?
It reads 1150 rpm
